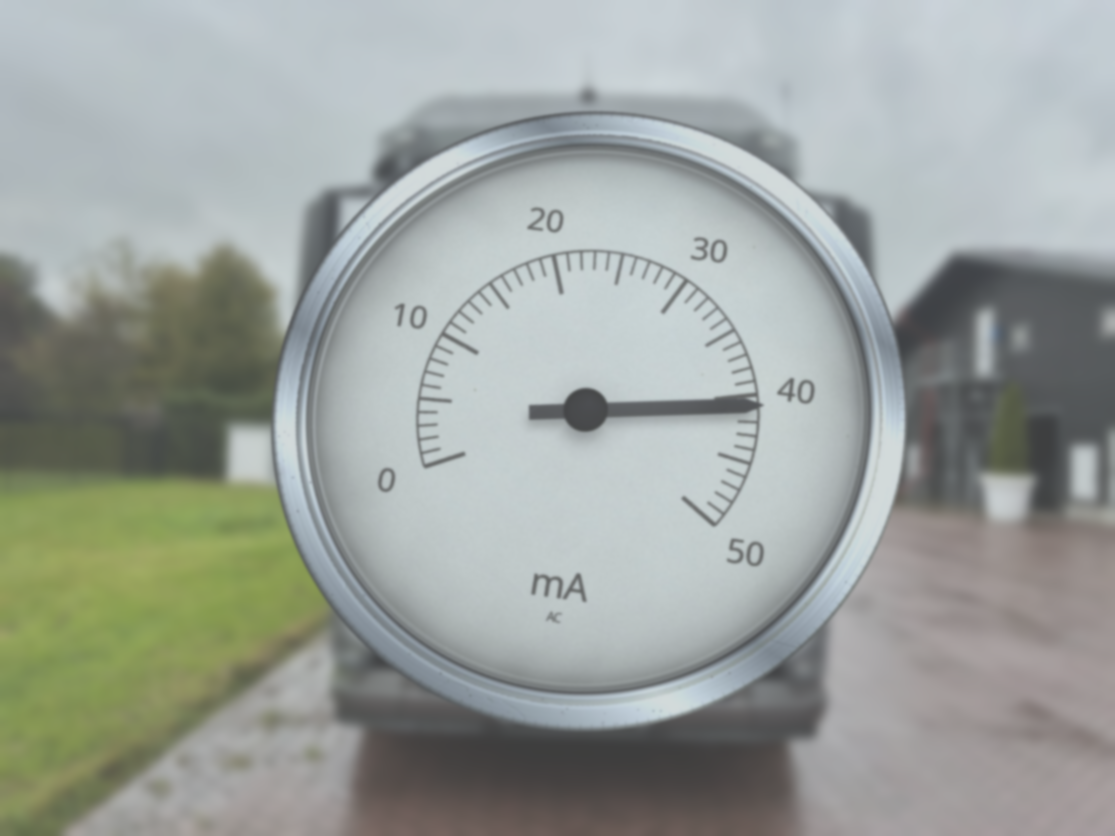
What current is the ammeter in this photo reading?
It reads 41 mA
